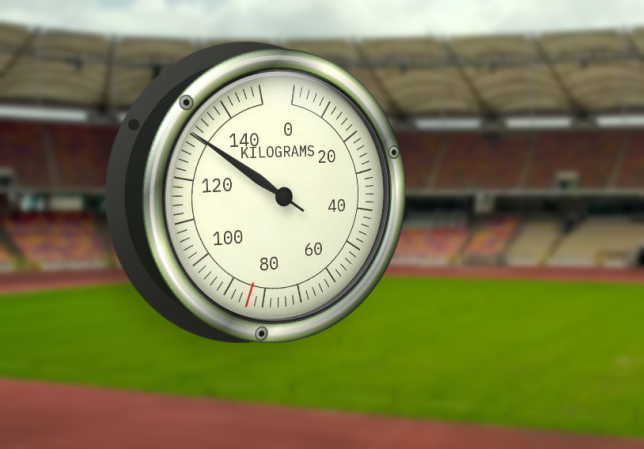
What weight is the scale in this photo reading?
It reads 130 kg
